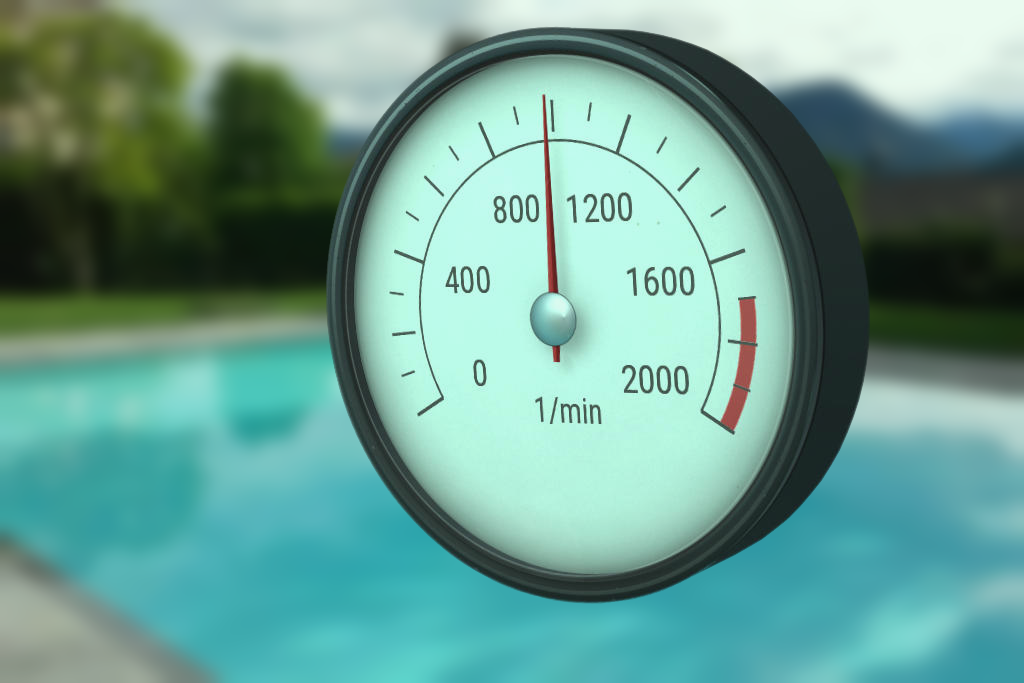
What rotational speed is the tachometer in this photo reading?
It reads 1000 rpm
